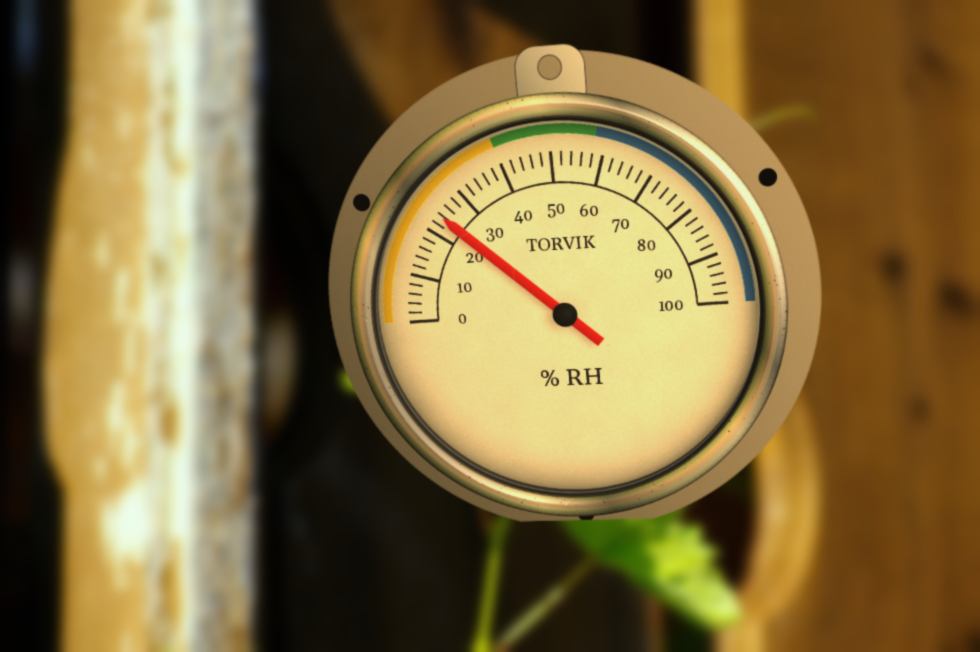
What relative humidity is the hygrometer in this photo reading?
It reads 24 %
